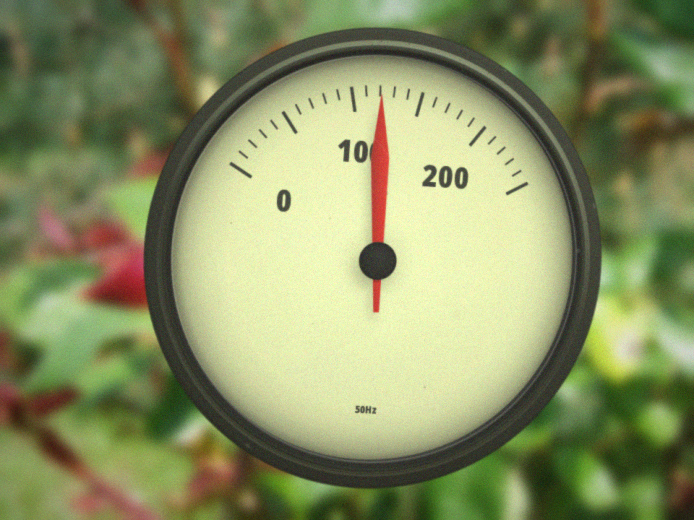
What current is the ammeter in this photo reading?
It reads 120 A
